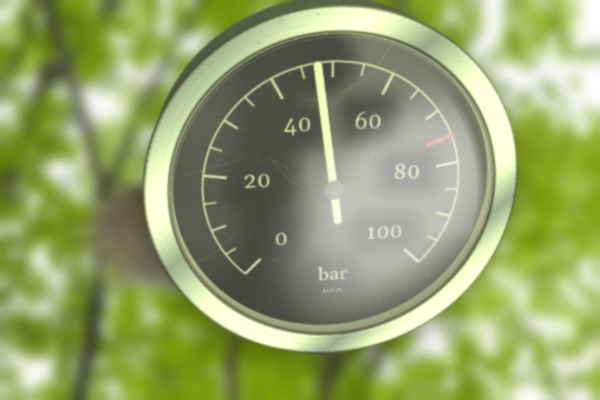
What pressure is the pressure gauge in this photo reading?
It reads 47.5 bar
